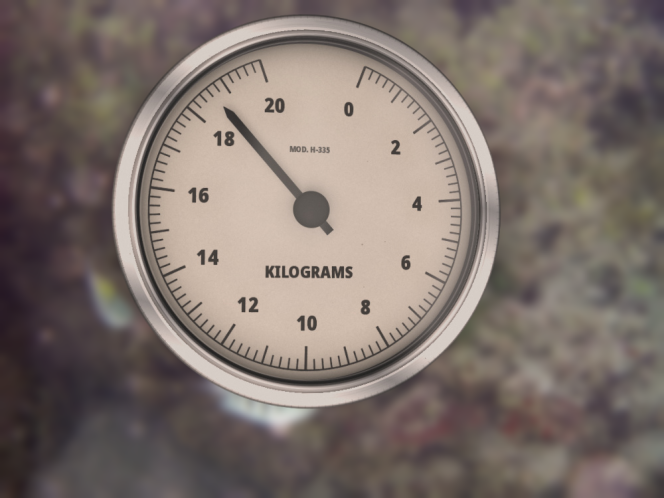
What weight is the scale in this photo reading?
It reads 18.6 kg
